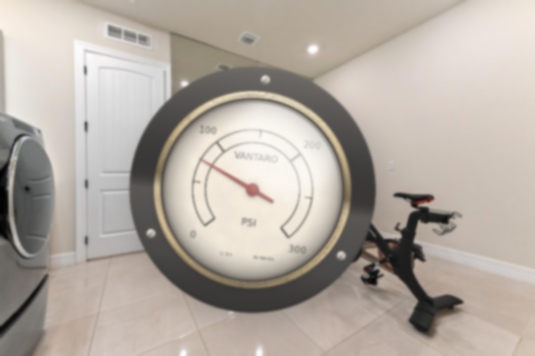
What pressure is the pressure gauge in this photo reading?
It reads 75 psi
